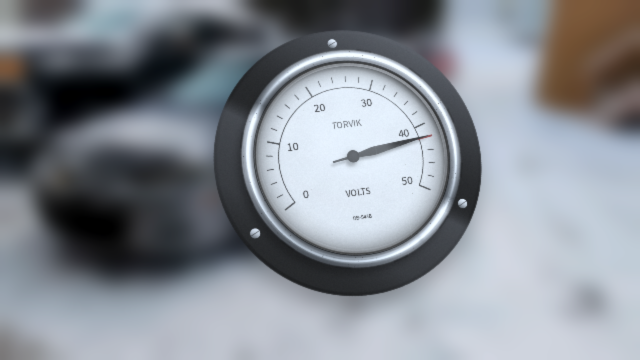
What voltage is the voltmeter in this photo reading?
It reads 42 V
